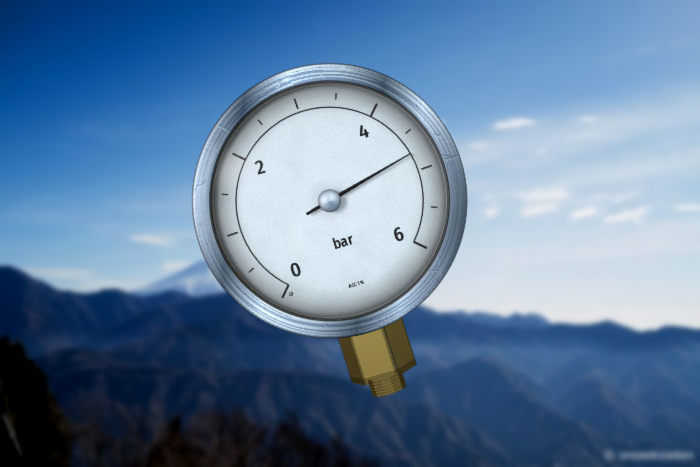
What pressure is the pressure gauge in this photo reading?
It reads 4.75 bar
